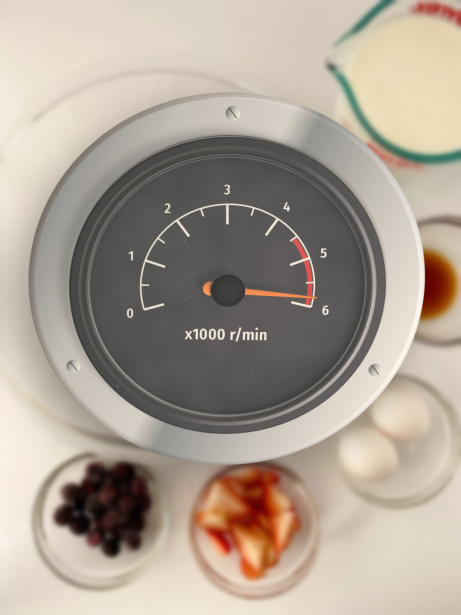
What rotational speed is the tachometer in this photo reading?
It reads 5750 rpm
